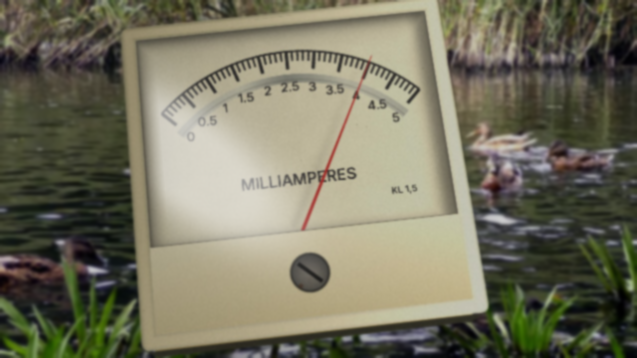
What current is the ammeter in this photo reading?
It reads 4 mA
